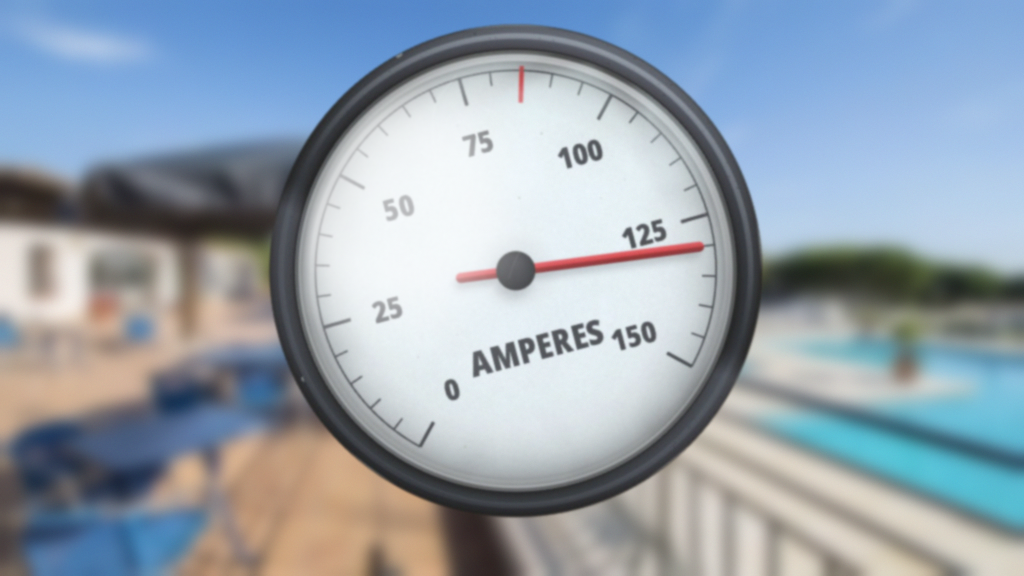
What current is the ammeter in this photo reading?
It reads 130 A
